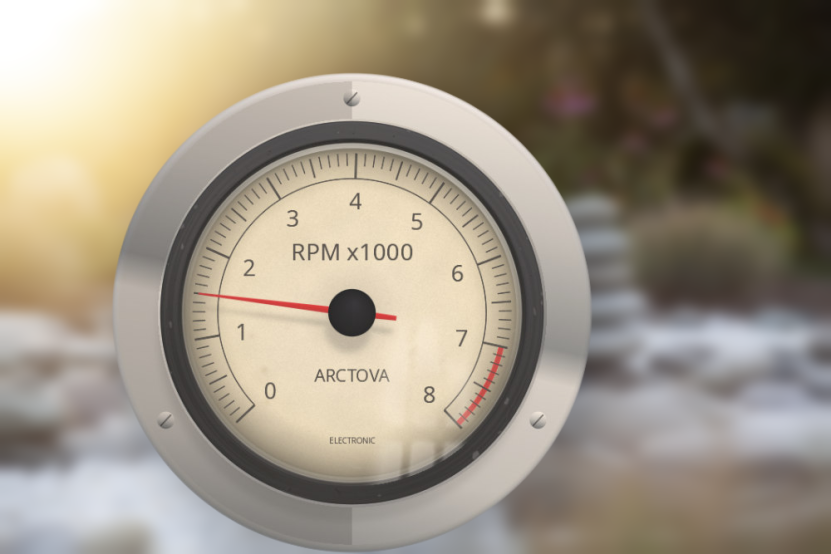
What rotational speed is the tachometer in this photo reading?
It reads 1500 rpm
